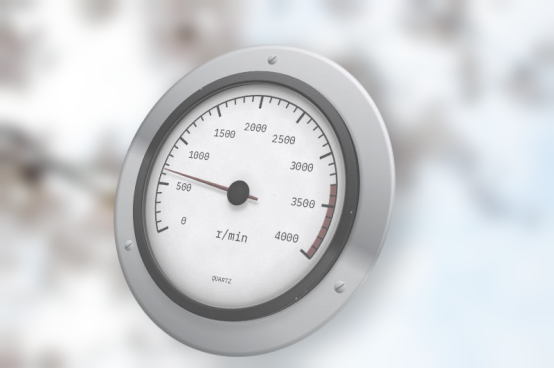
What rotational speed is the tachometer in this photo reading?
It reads 650 rpm
